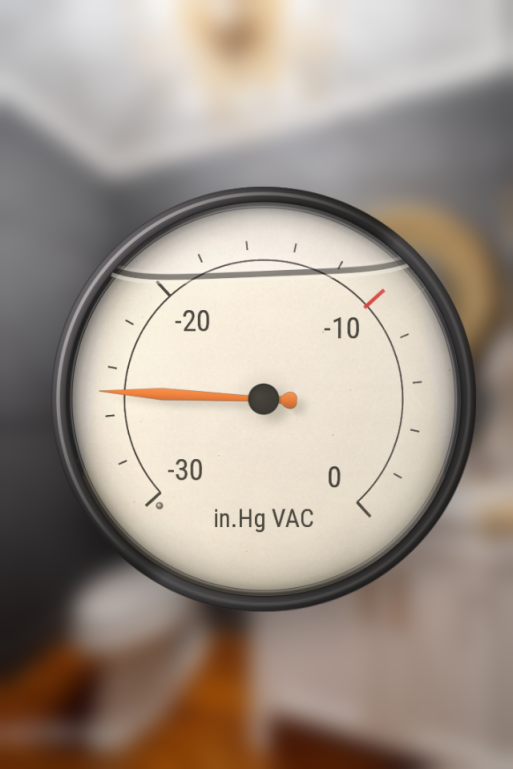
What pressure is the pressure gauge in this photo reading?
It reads -25 inHg
